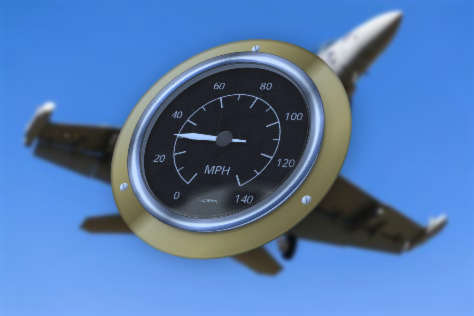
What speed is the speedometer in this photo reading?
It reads 30 mph
